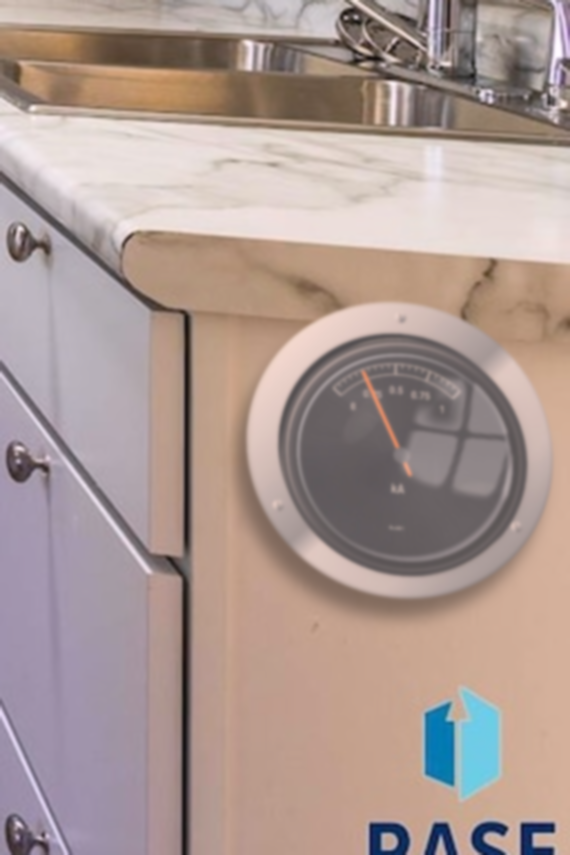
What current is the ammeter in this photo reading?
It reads 0.25 kA
